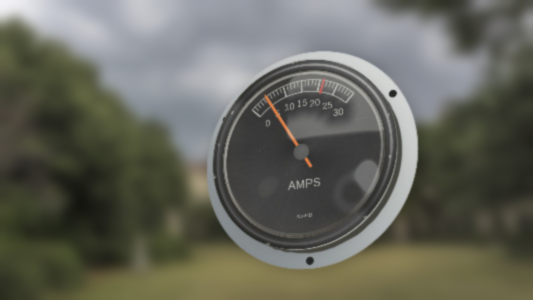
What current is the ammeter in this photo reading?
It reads 5 A
